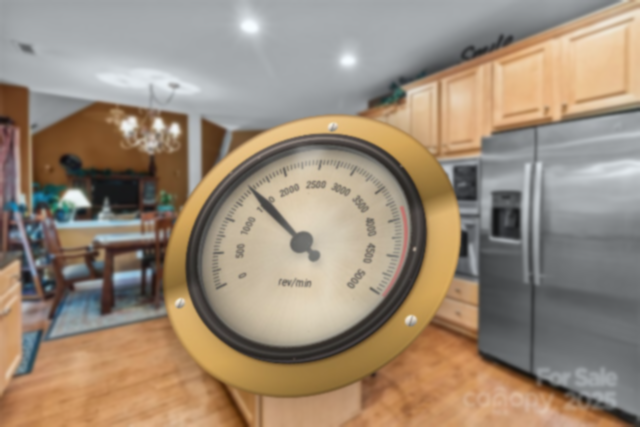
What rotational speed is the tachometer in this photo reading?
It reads 1500 rpm
